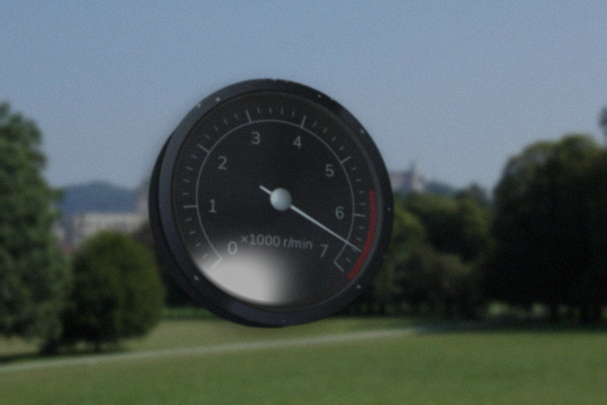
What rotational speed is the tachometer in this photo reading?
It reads 6600 rpm
